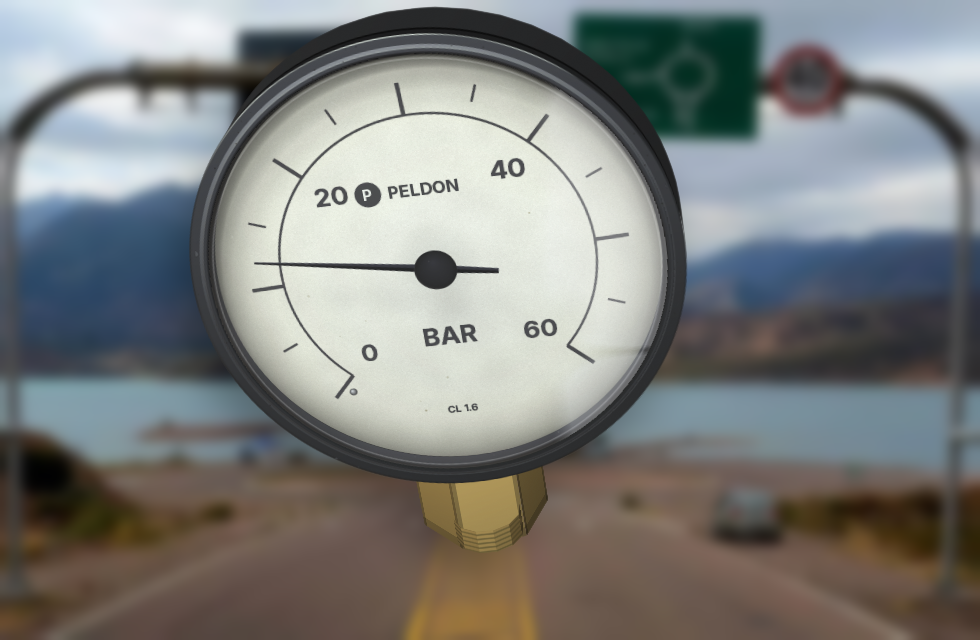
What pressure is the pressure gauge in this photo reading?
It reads 12.5 bar
